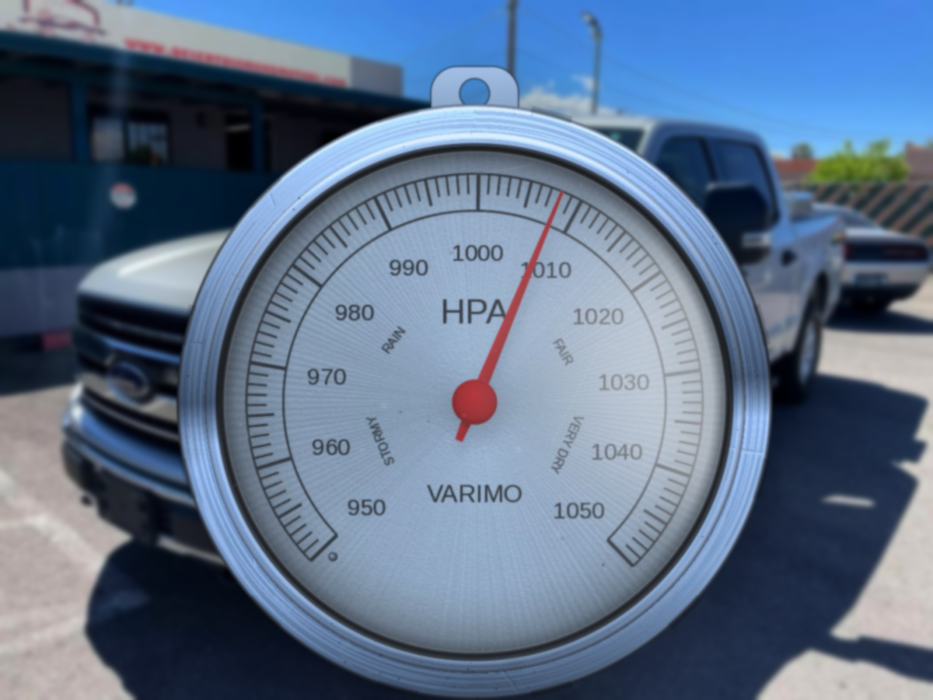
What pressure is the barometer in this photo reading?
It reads 1008 hPa
